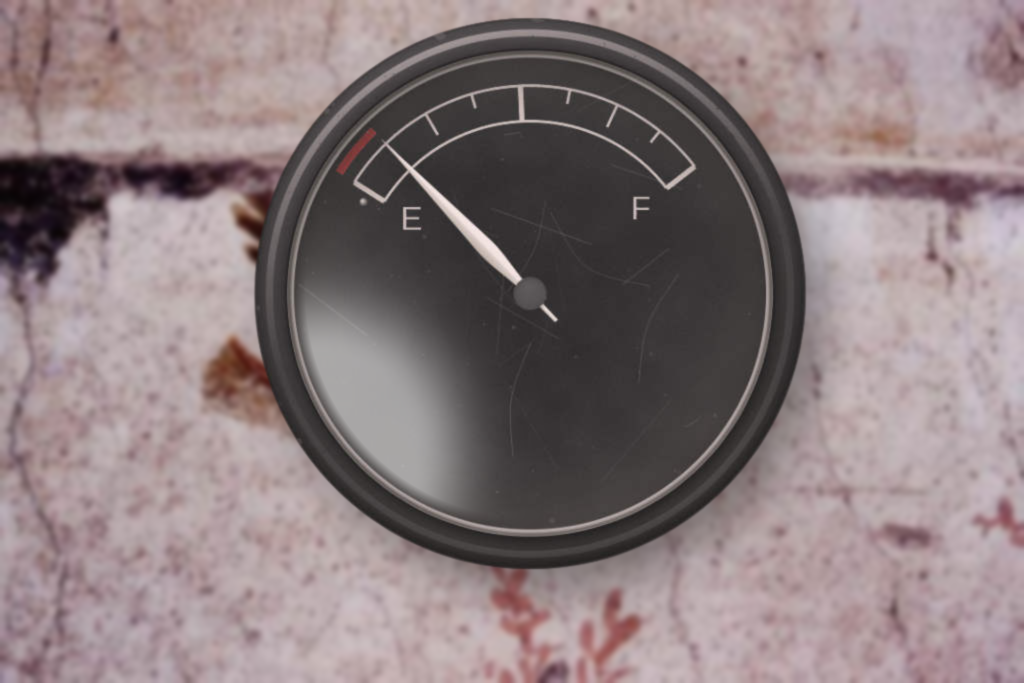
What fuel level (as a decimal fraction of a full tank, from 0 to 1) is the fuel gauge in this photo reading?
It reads 0.125
